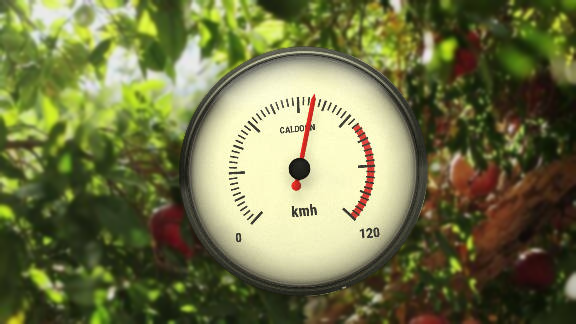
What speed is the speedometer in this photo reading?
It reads 66 km/h
